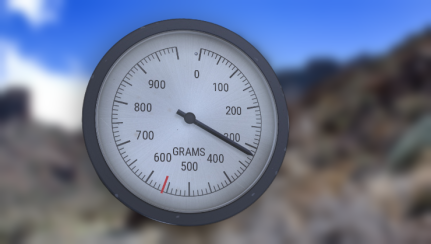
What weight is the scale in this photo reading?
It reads 320 g
